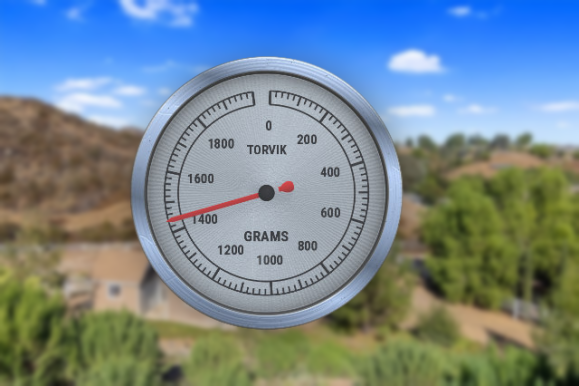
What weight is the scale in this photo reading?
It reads 1440 g
